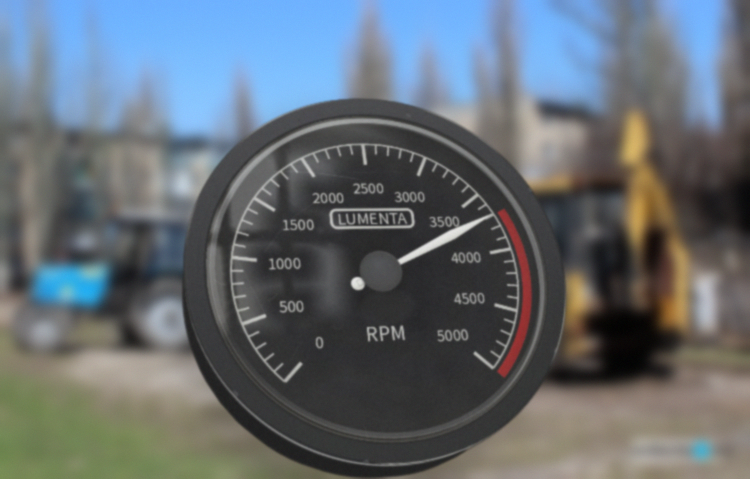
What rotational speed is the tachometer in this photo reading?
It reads 3700 rpm
